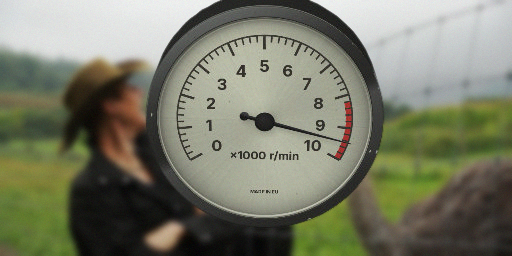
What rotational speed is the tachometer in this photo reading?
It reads 9400 rpm
